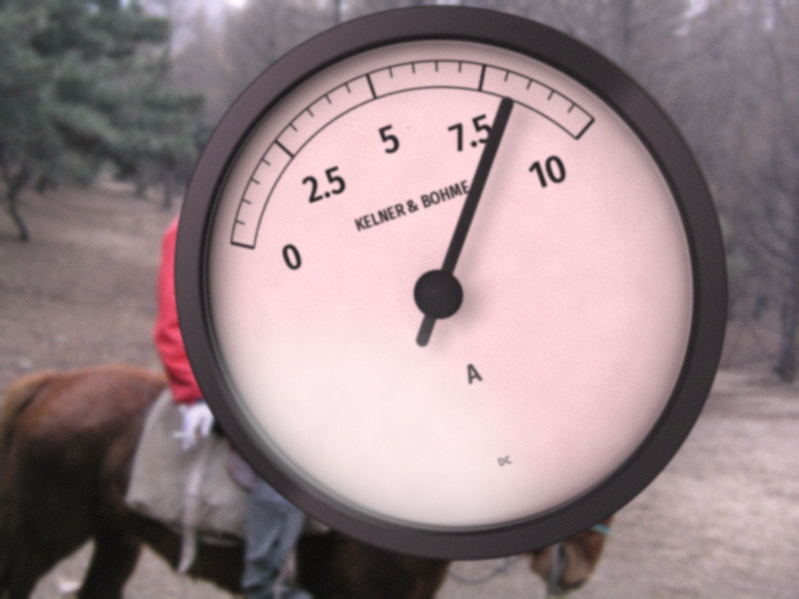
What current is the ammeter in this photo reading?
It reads 8.25 A
